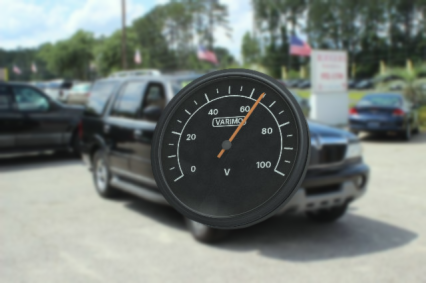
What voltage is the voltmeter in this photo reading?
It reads 65 V
